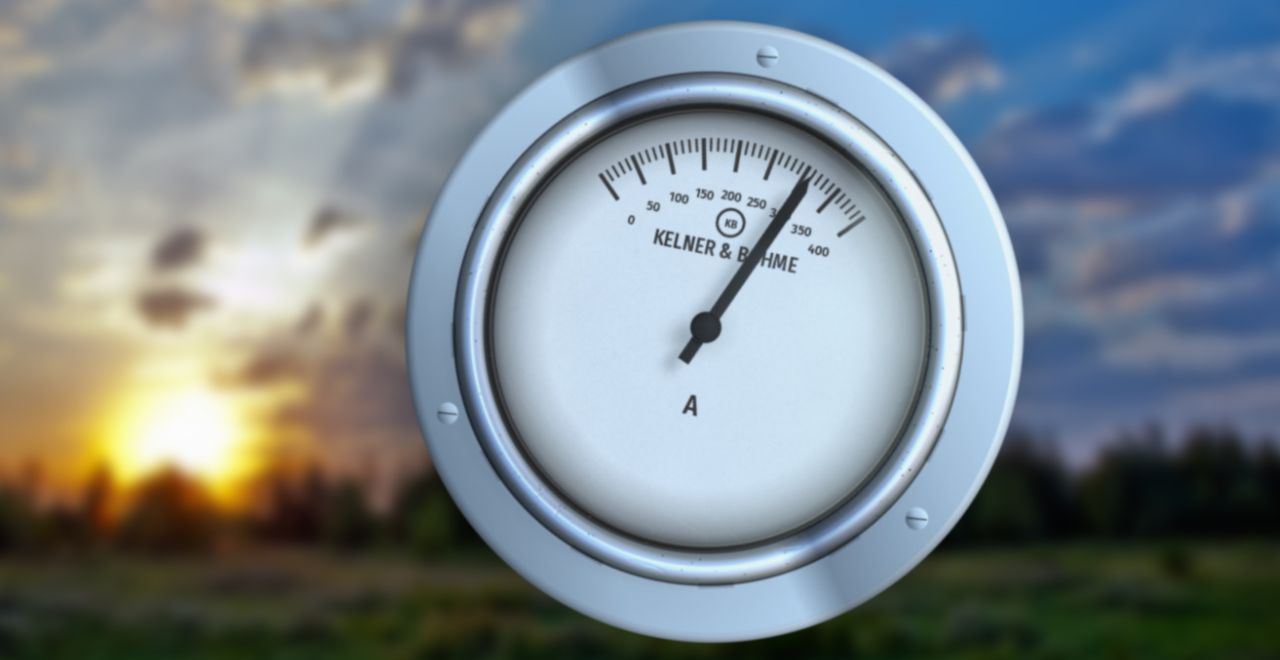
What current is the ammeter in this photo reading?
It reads 310 A
